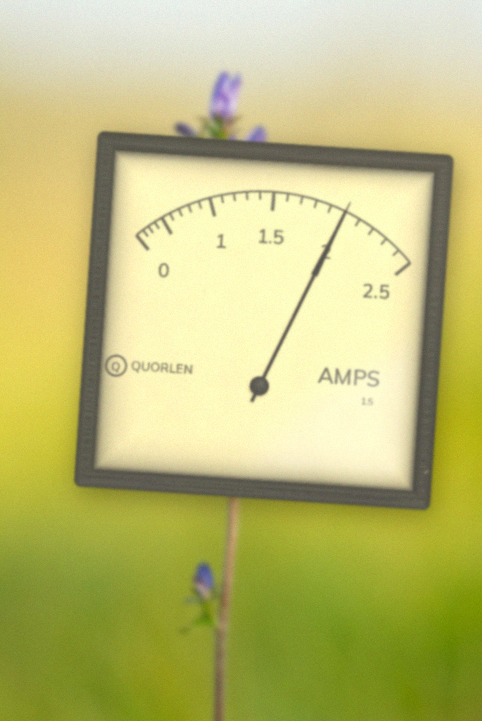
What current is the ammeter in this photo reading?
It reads 2 A
